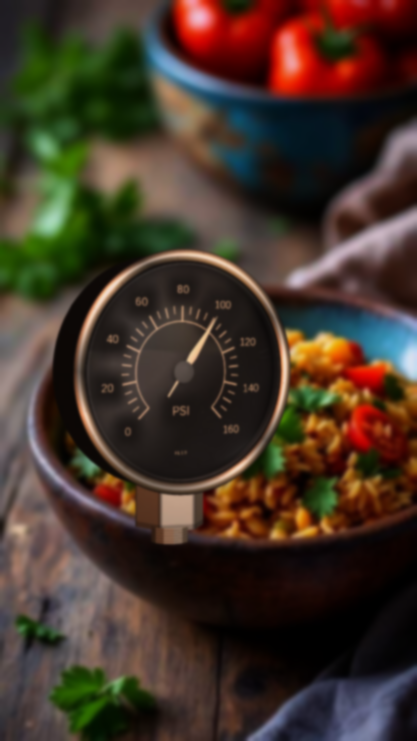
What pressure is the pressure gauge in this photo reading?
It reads 100 psi
